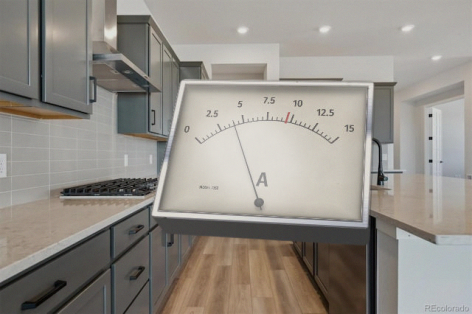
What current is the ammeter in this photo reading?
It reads 4 A
